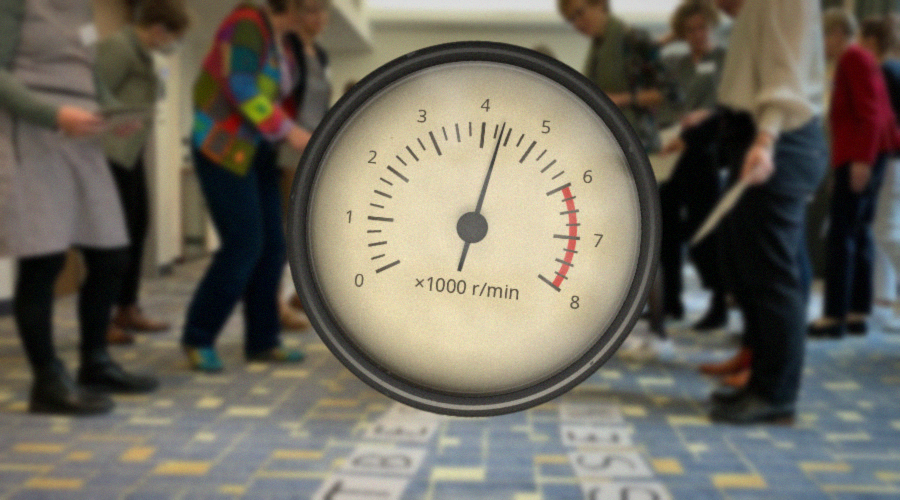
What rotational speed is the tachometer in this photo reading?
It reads 4375 rpm
